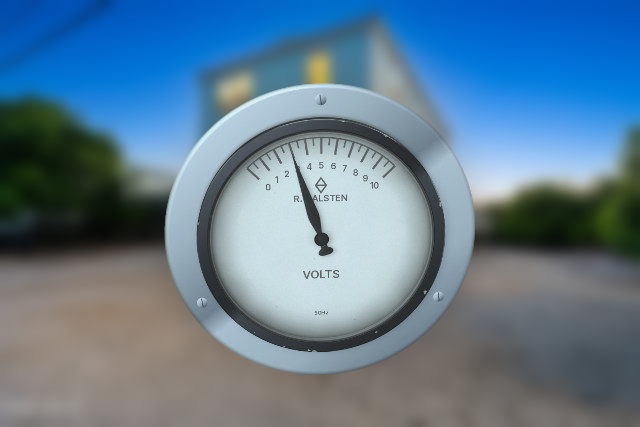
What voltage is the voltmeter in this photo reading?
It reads 3 V
